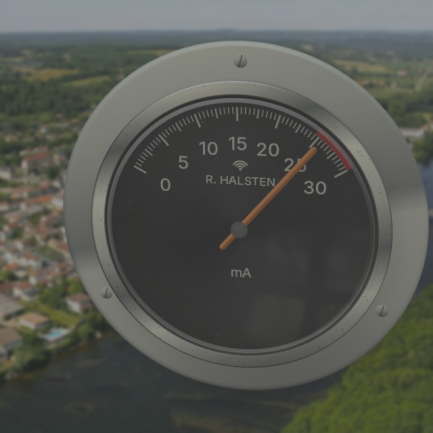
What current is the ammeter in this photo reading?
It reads 25.5 mA
